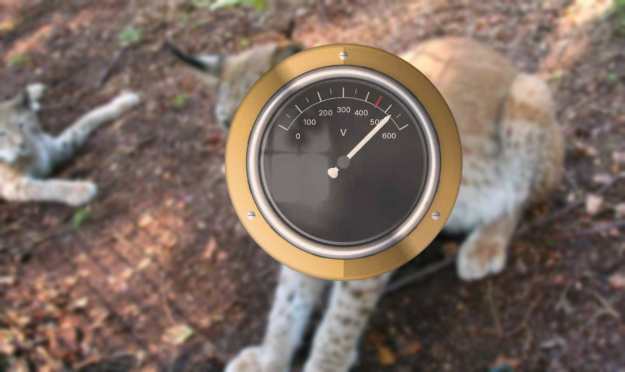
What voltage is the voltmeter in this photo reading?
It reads 525 V
